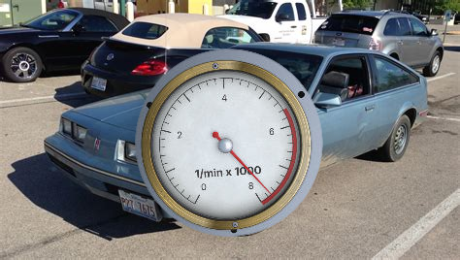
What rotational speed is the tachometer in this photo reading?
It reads 7700 rpm
